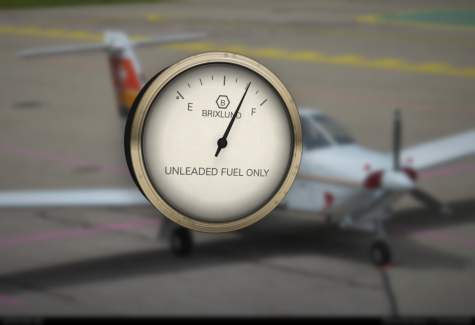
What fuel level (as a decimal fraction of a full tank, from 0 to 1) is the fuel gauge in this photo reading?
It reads 0.75
